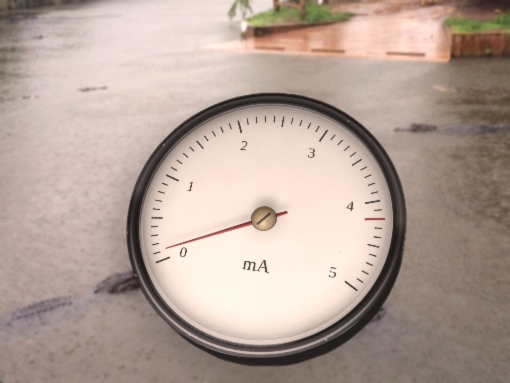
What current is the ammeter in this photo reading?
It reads 0.1 mA
